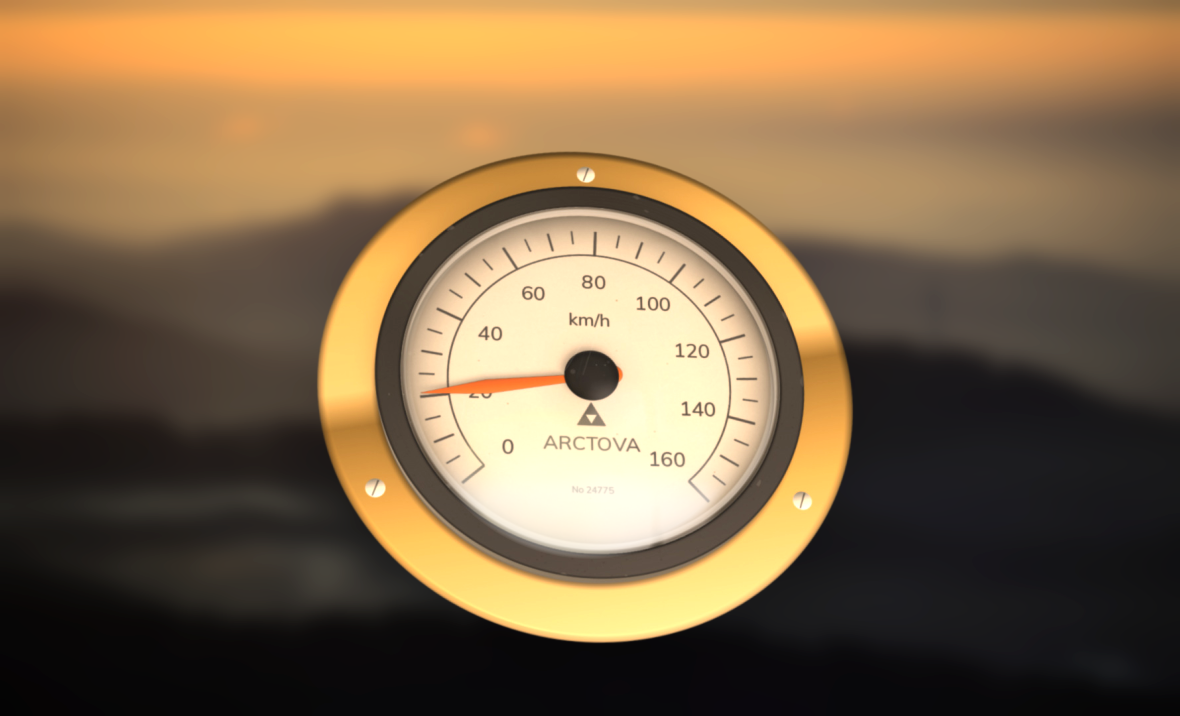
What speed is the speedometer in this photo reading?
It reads 20 km/h
